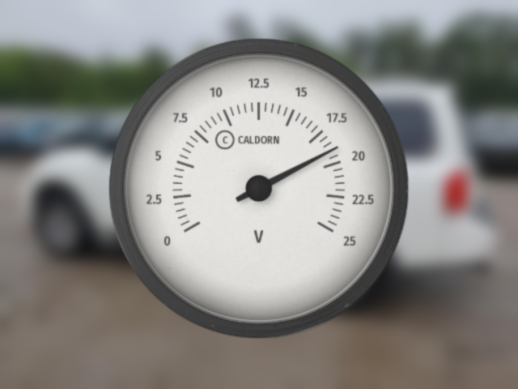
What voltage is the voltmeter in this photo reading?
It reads 19 V
